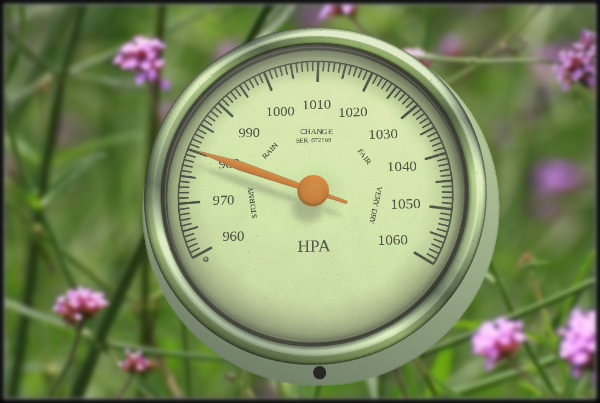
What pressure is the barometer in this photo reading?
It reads 980 hPa
